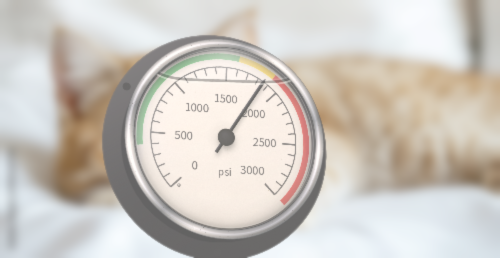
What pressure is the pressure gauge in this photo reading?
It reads 1850 psi
